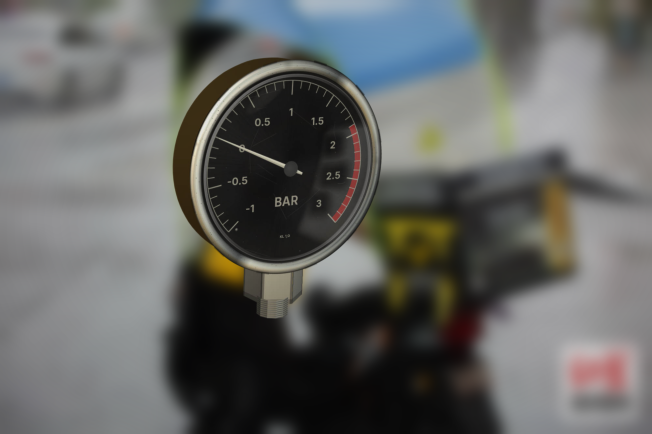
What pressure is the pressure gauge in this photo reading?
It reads 0 bar
